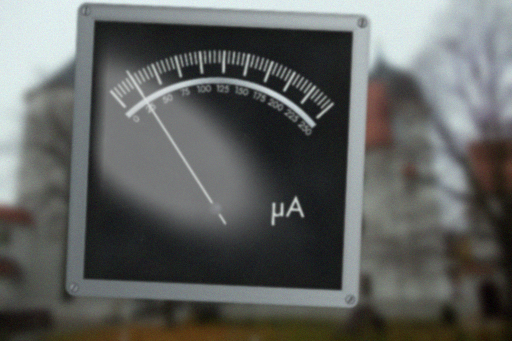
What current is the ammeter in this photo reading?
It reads 25 µA
